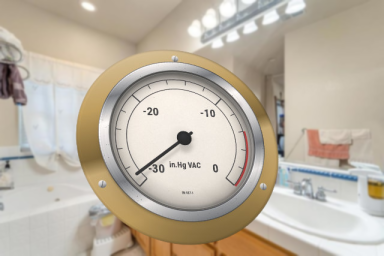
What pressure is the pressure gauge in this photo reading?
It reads -29 inHg
